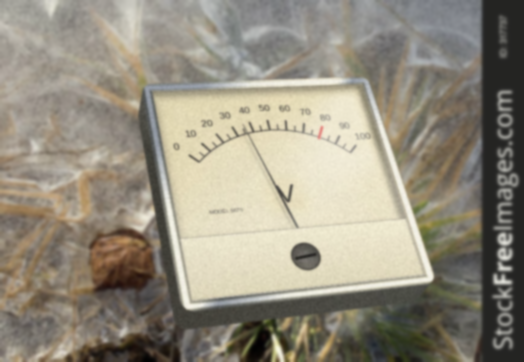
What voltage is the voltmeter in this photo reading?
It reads 35 V
